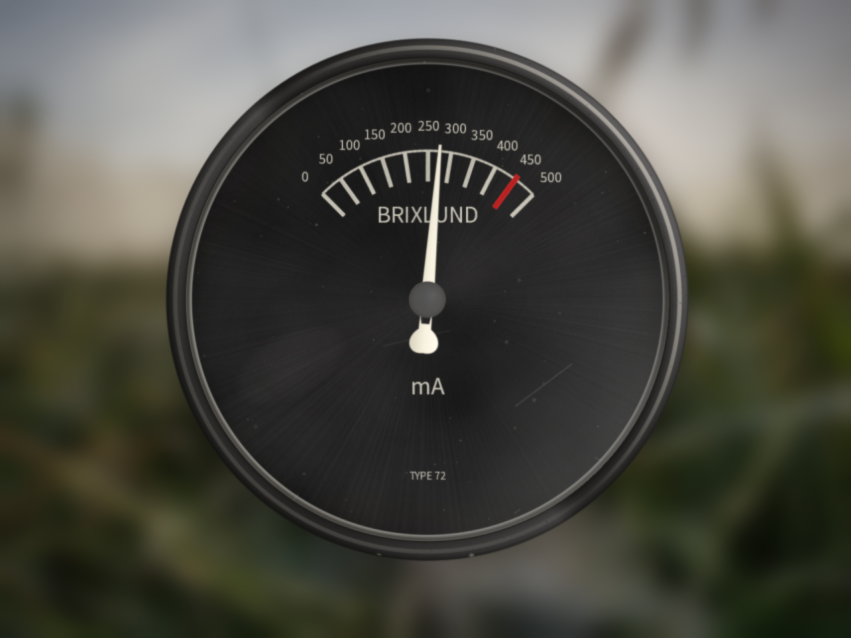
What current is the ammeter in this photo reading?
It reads 275 mA
